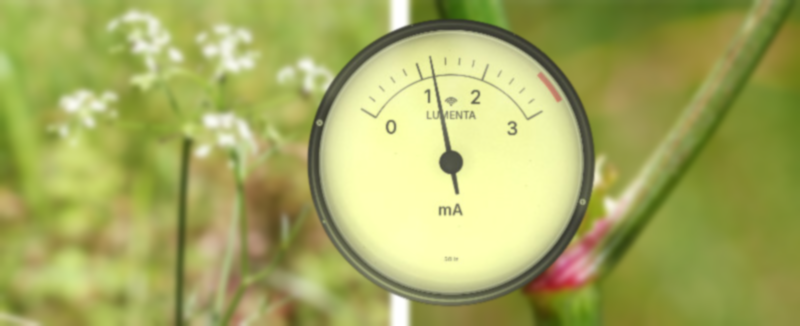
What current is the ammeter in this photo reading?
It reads 1.2 mA
